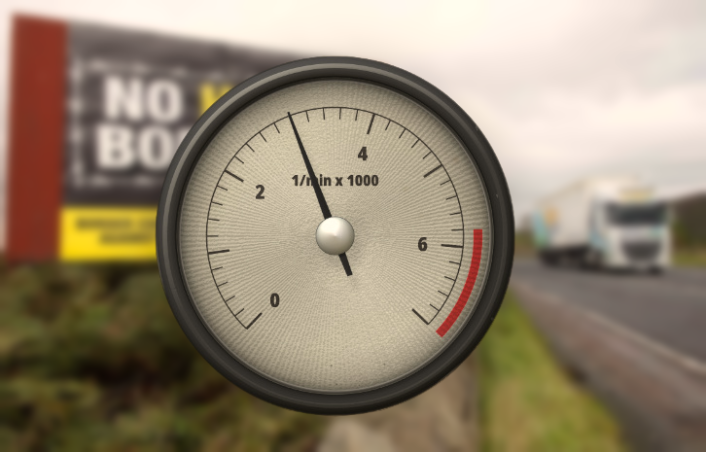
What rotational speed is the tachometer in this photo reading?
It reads 3000 rpm
